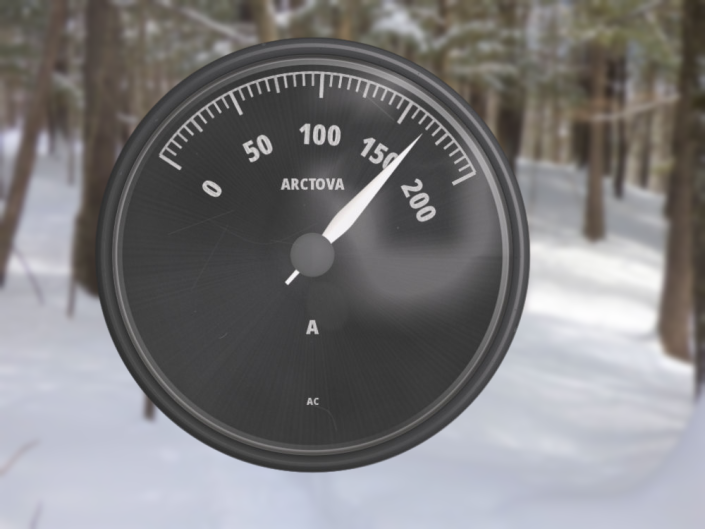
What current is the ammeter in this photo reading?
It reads 165 A
